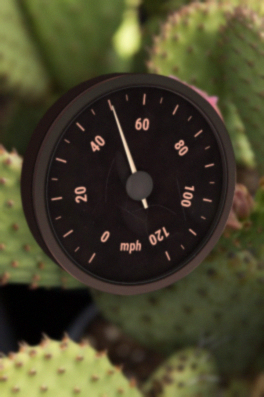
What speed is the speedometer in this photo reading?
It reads 50 mph
